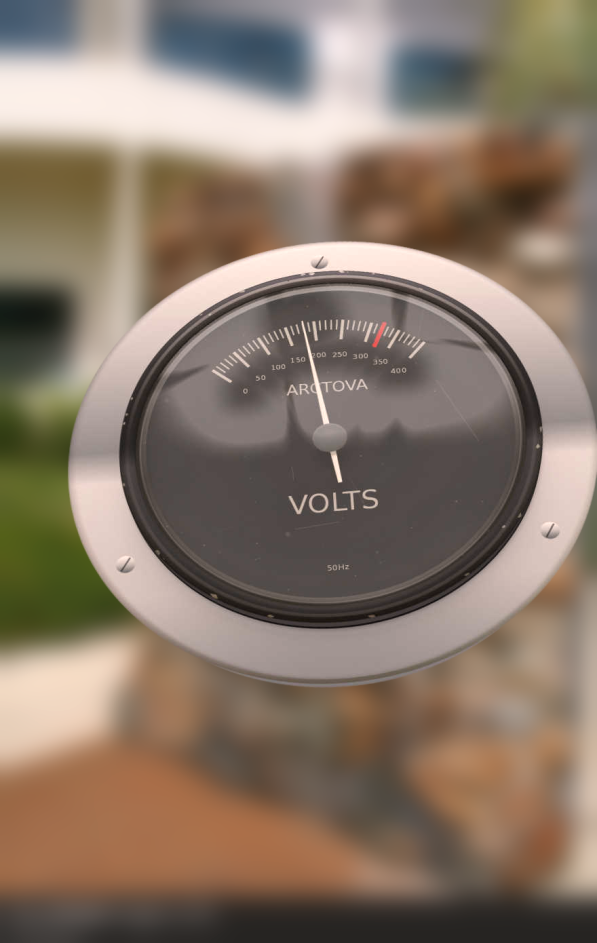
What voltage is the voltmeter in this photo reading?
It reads 180 V
